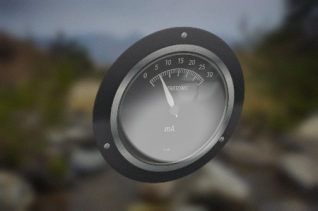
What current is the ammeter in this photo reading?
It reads 5 mA
